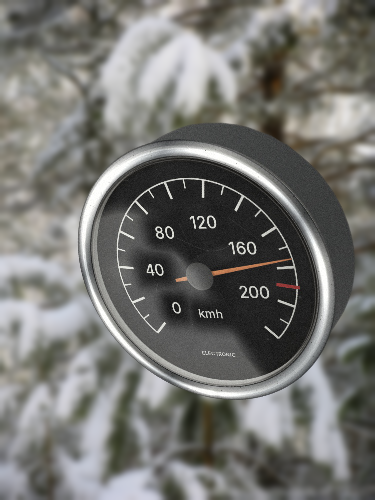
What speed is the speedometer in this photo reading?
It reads 175 km/h
